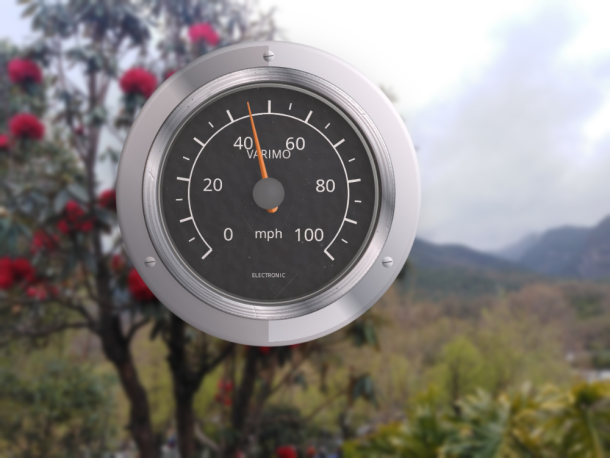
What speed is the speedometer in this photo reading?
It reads 45 mph
